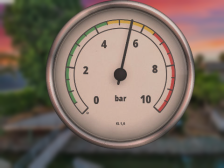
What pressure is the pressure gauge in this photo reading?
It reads 5.5 bar
